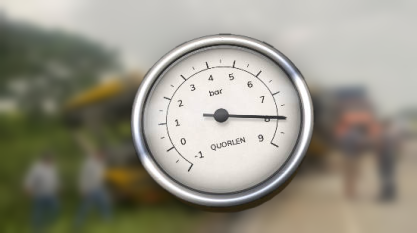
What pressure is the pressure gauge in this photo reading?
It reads 8 bar
